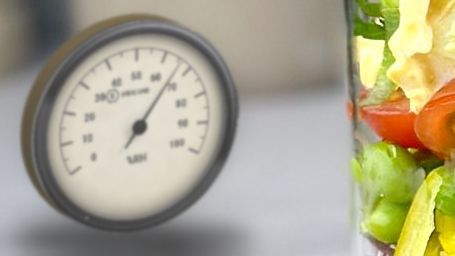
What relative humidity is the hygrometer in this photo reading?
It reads 65 %
